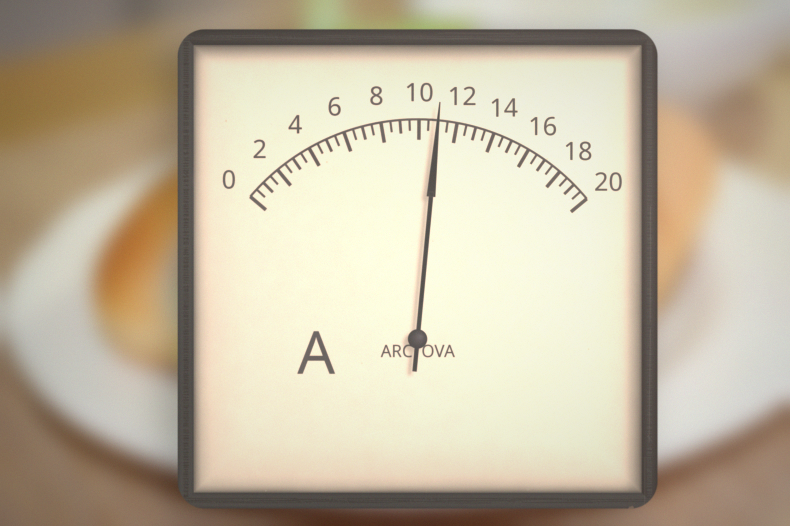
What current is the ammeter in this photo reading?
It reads 11 A
